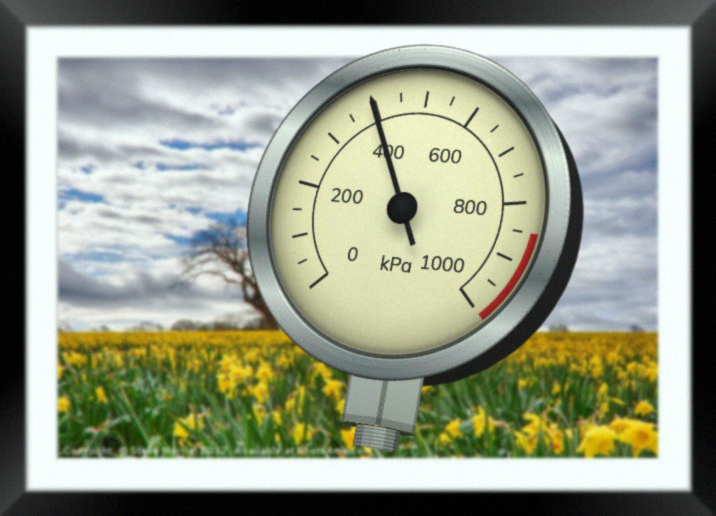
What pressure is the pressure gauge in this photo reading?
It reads 400 kPa
